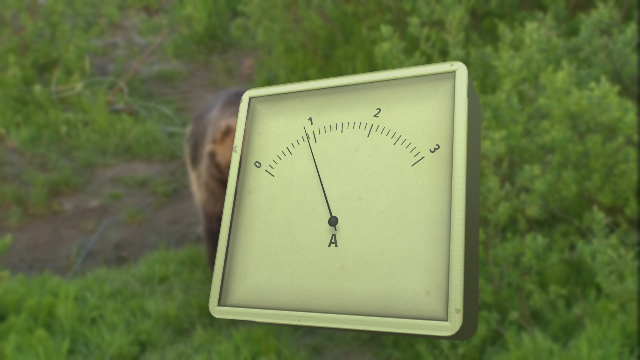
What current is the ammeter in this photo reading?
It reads 0.9 A
